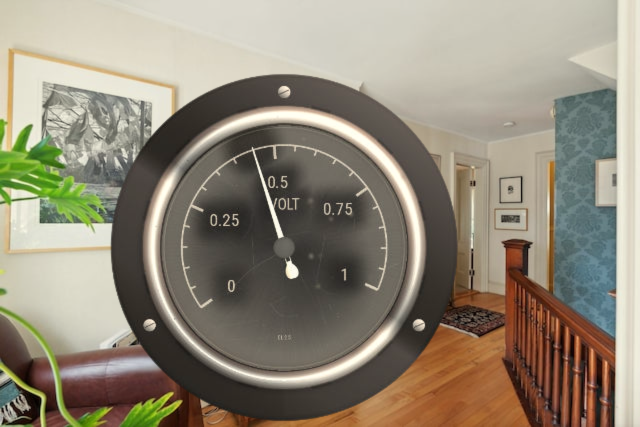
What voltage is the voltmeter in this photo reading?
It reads 0.45 V
